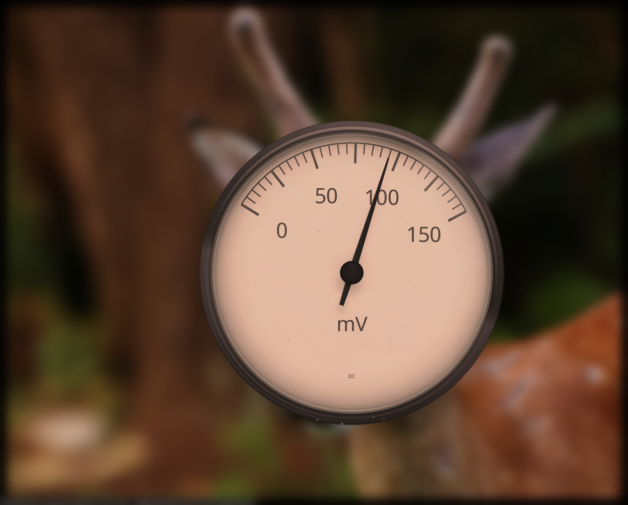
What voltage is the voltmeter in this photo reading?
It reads 95 mV
